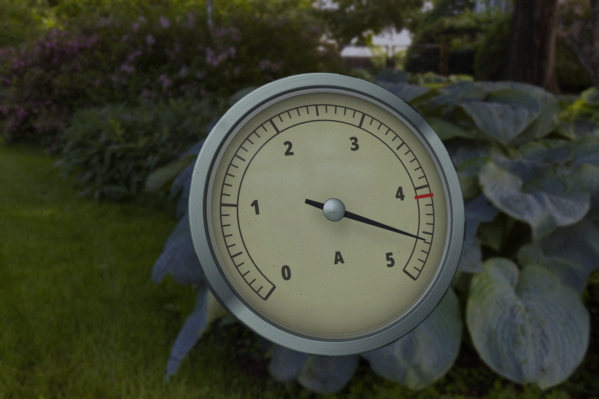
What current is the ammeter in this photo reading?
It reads 4.6 A
